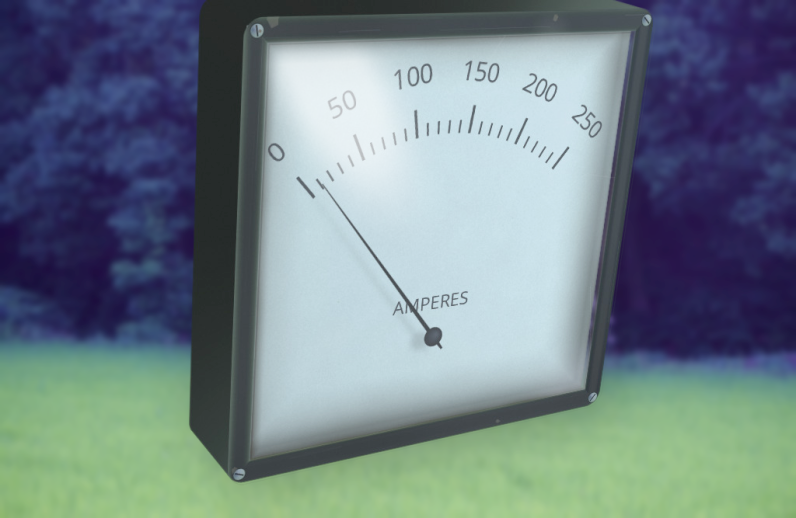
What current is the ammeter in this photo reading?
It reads 10 A
